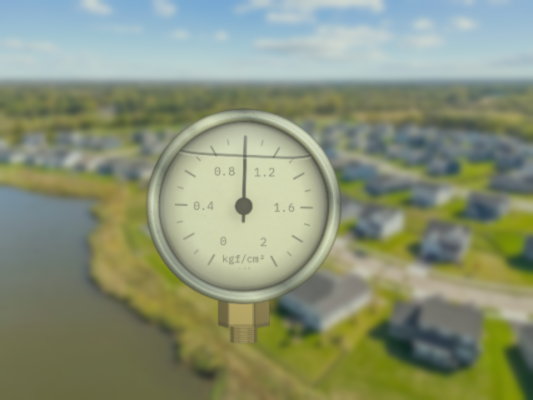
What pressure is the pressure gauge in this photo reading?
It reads 1 kg/cm²
